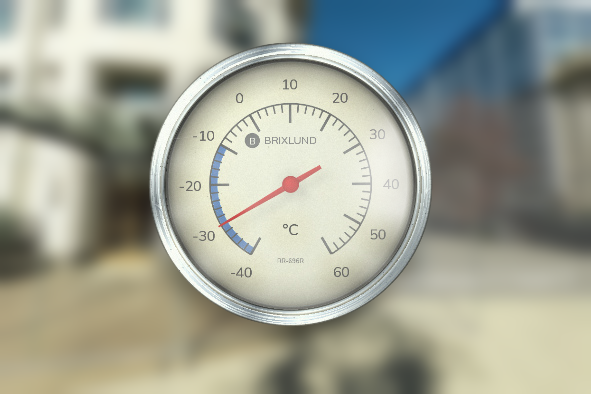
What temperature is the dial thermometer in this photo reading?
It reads -30 °C
